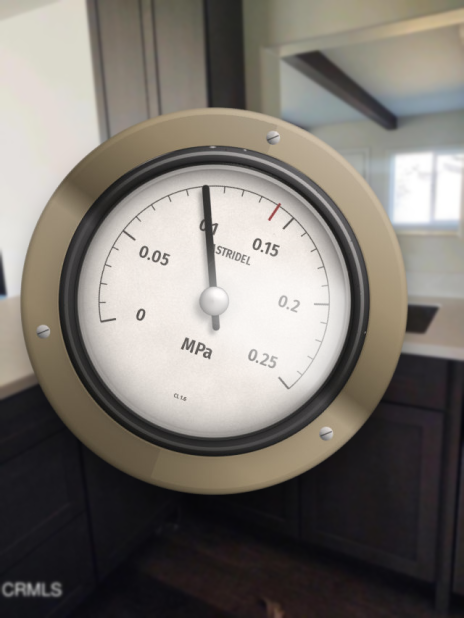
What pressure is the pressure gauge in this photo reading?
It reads 0.1 MPa
